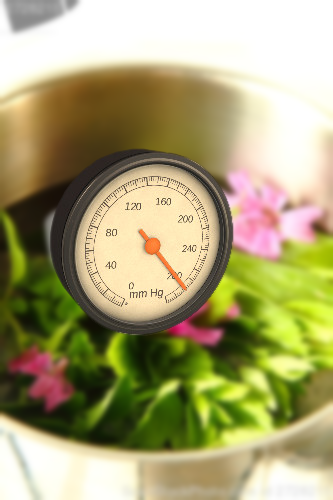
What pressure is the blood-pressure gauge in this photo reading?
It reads 280 mmHg
